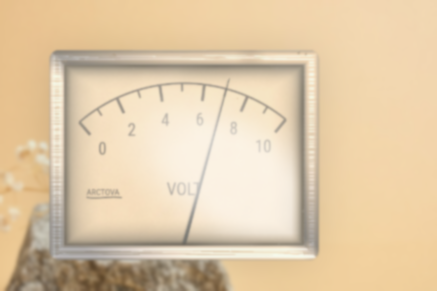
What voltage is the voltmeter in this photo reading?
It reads 7 V
